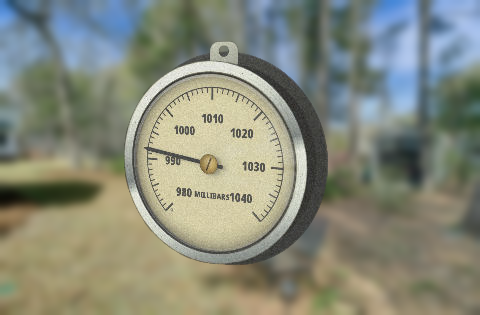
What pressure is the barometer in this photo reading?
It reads 992 mbar
